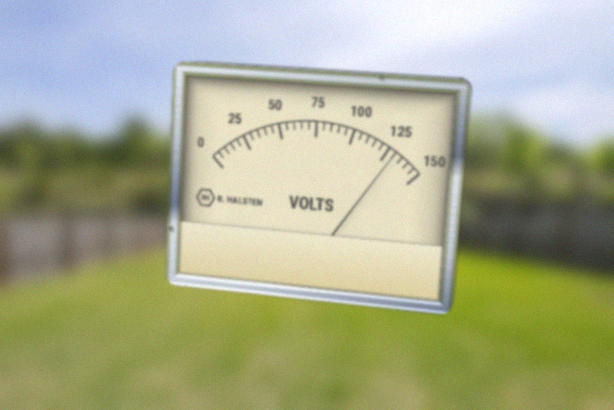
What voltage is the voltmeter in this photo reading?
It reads 130 V
